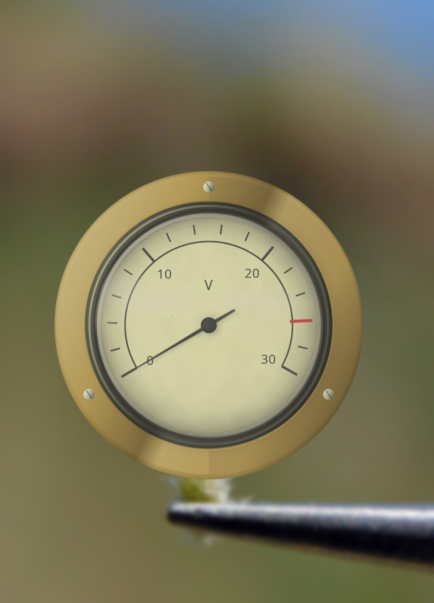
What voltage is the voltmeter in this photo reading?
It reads 0 V
